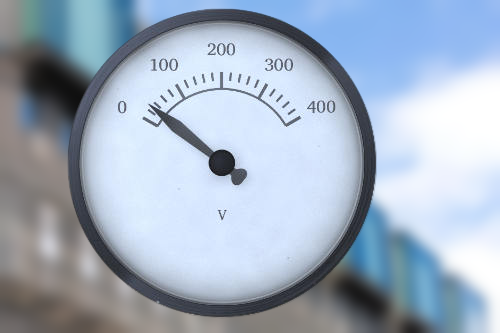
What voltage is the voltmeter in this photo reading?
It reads 30 V
